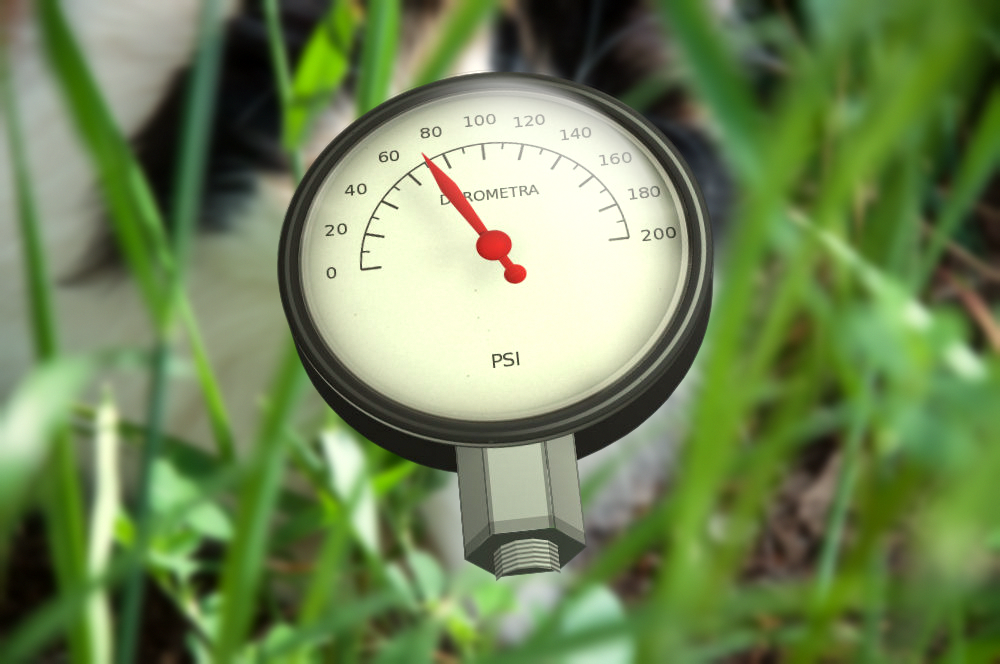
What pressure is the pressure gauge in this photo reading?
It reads 70 psi
